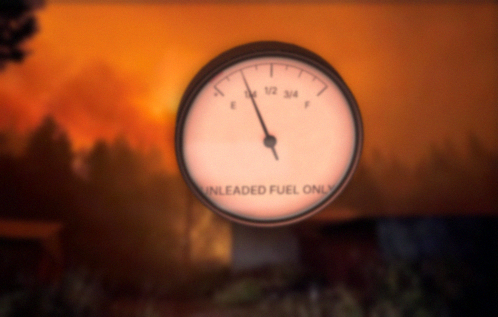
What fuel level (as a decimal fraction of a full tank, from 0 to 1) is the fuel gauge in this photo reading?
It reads 0.25
